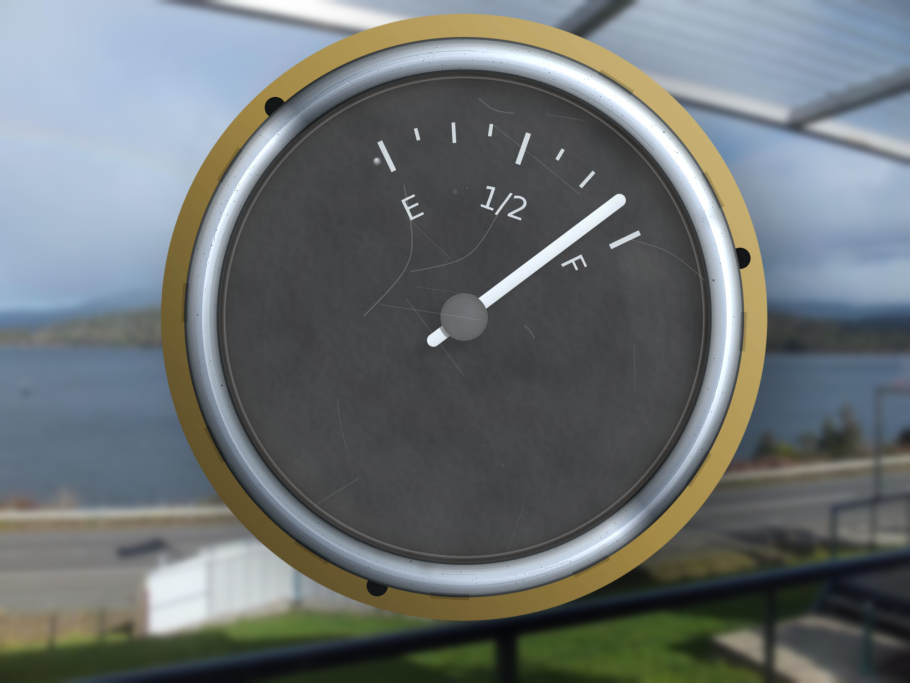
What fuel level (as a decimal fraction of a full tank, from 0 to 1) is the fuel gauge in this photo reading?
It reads 0.875
